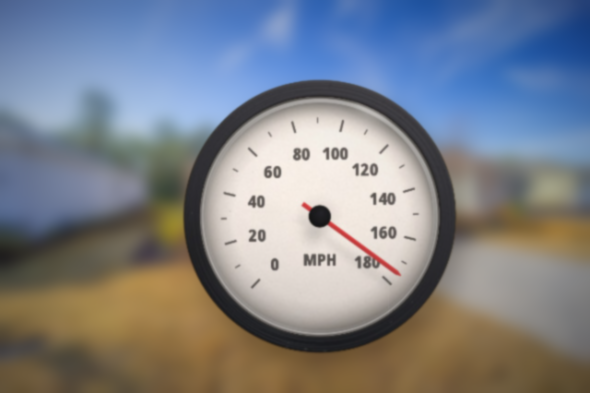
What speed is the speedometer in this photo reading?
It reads 175 mph
